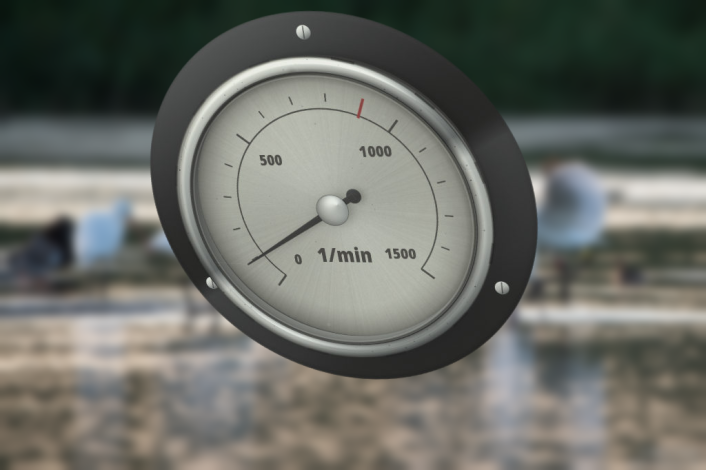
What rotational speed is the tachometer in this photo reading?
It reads 100 rpm
